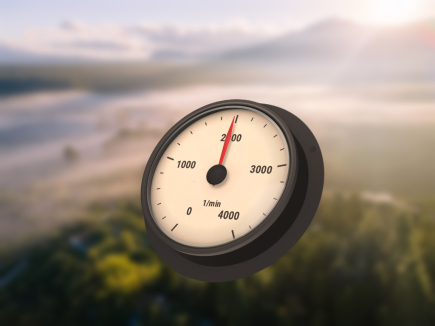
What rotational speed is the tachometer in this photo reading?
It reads 2000 rpm
